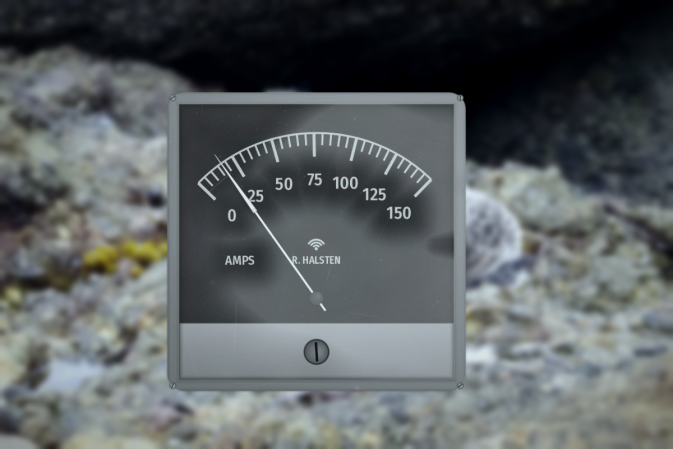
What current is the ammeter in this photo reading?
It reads 17.5 A
